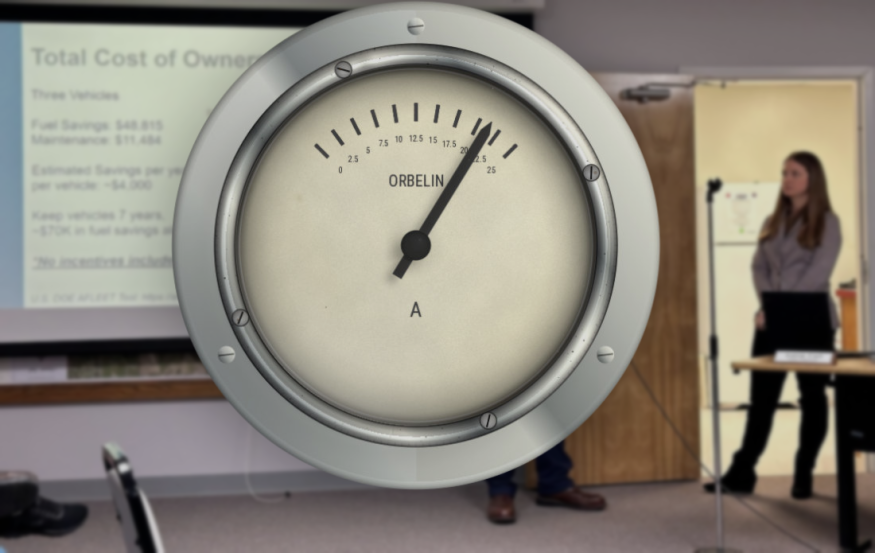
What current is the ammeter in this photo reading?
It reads 21.25 A
